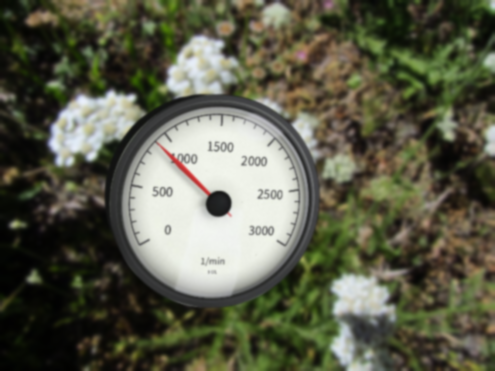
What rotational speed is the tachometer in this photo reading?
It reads 900 rpm
